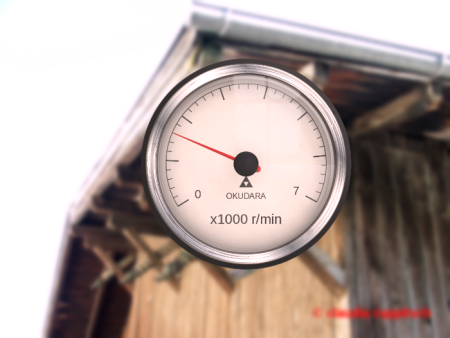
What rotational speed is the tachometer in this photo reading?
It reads 1600 rpm
